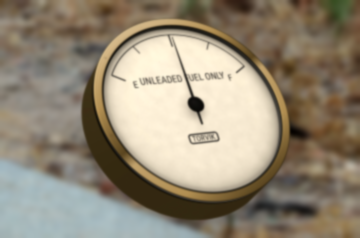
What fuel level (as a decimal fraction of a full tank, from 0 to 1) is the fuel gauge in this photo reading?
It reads 0.5
